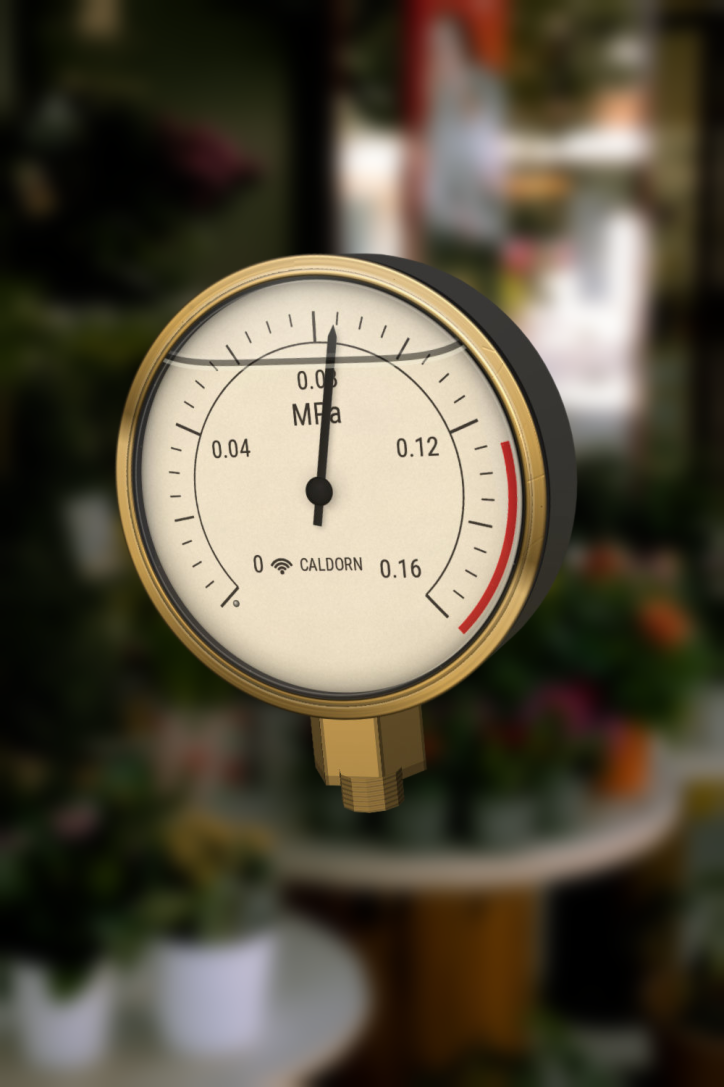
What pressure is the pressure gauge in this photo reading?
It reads 0.085 MPa
